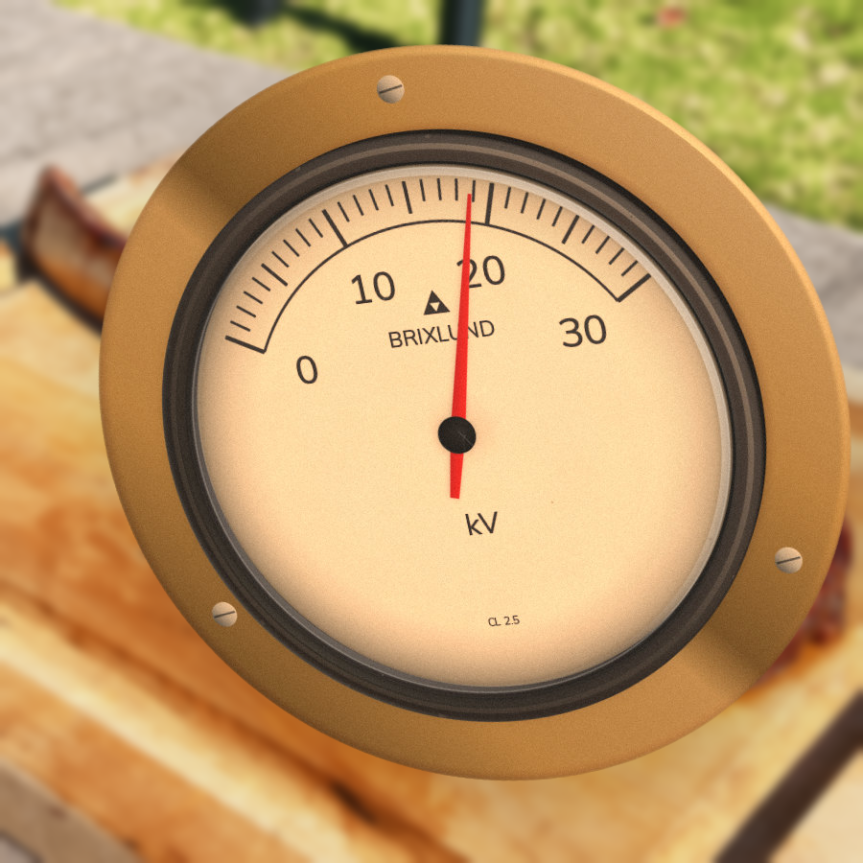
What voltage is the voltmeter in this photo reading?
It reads 19 kV
